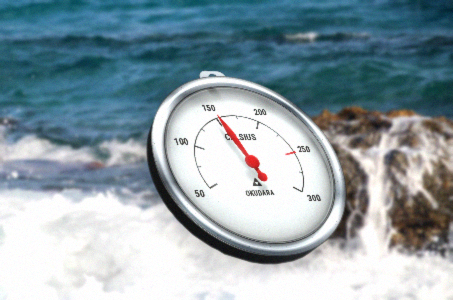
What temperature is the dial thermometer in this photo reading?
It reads 150 °C
